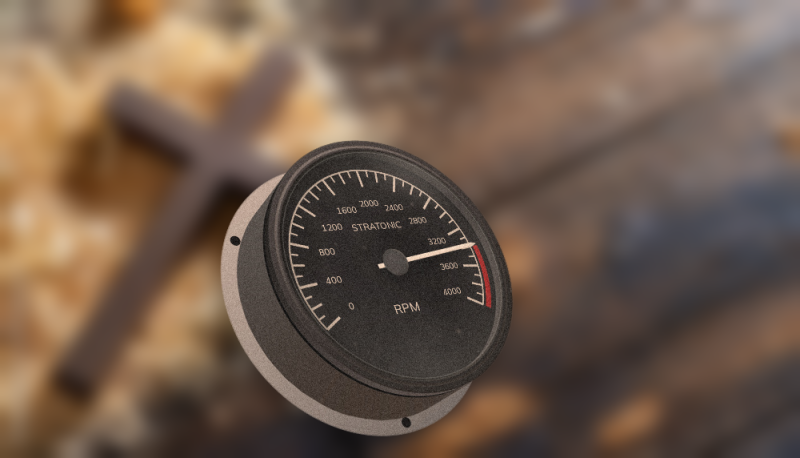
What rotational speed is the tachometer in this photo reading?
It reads 3400 rpm
